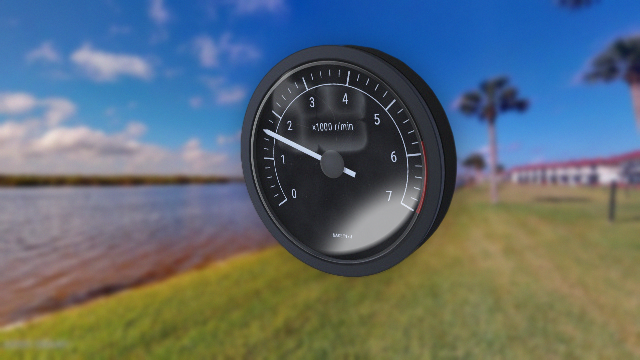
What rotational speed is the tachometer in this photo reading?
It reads 1600 rpm
